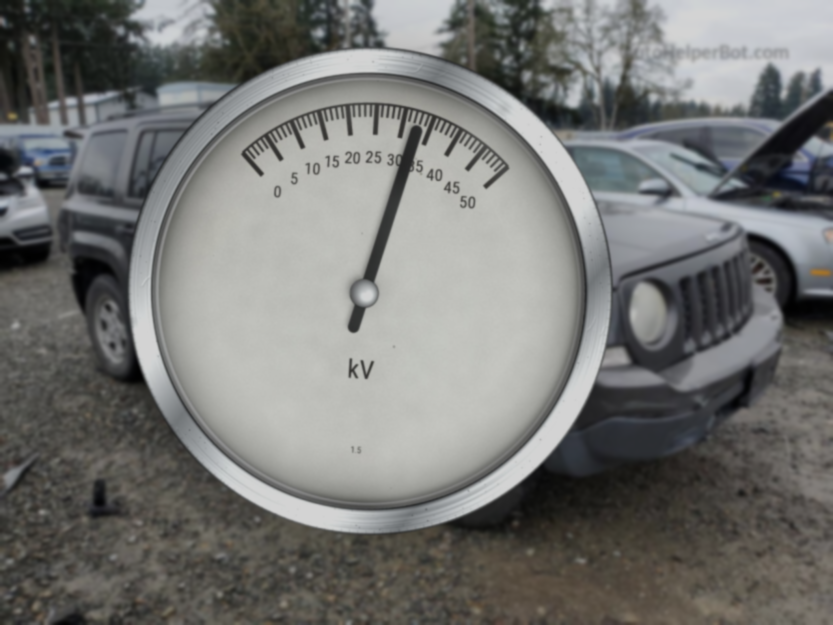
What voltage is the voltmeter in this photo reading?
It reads 33 kV
